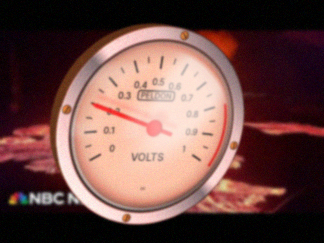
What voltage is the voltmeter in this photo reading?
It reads 0.2 V
